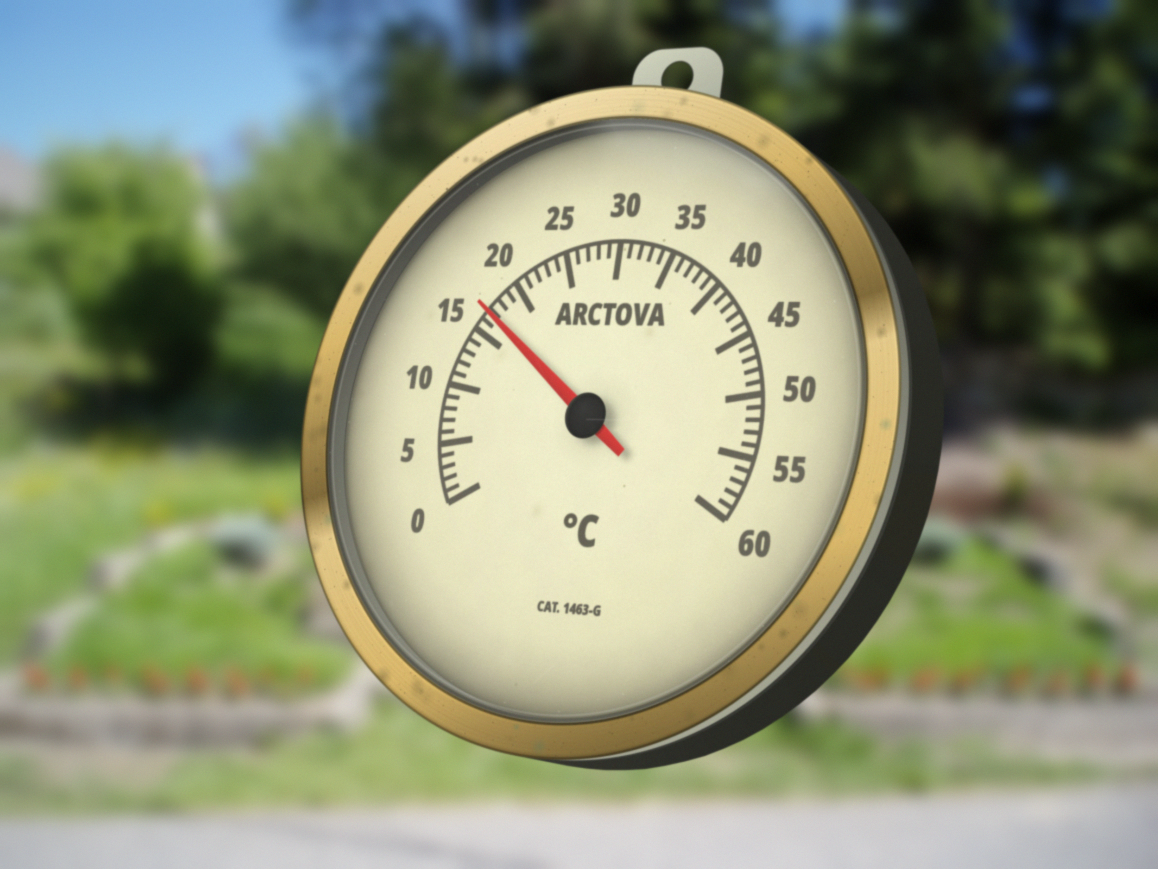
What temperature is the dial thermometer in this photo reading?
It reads 17 °C
